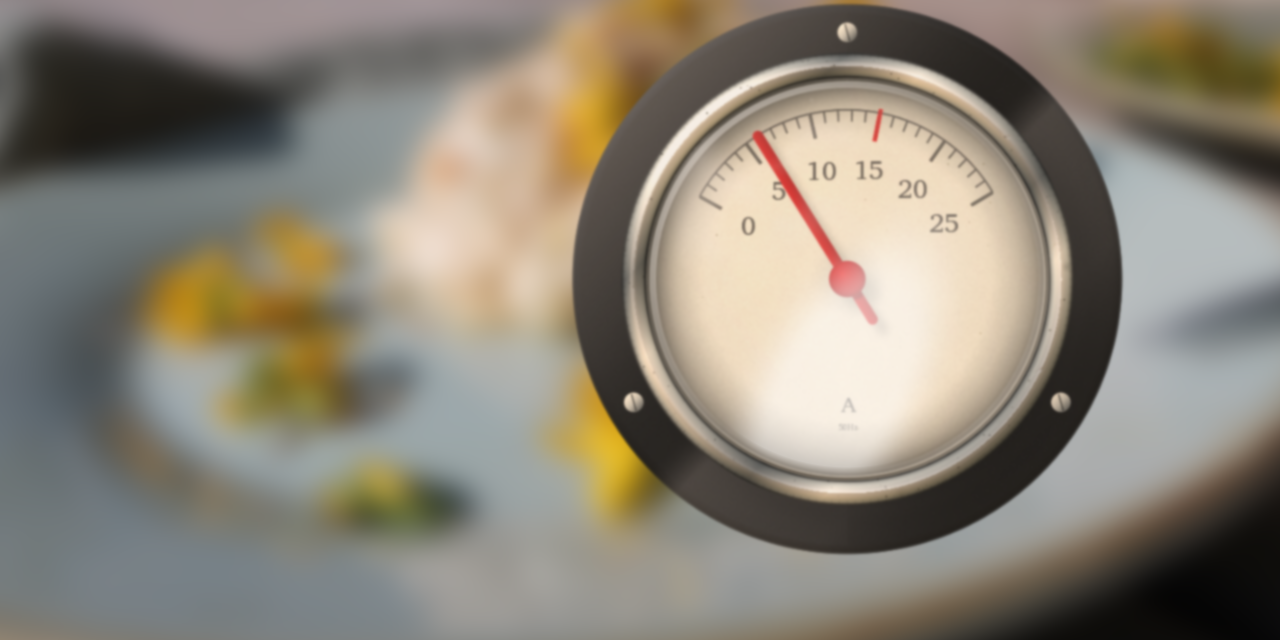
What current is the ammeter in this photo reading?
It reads 6 A
